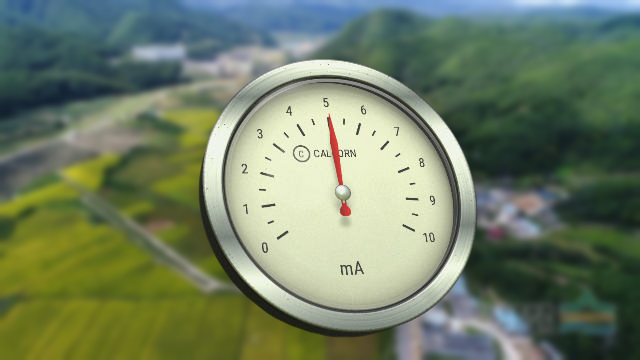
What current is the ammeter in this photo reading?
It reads 5 mA
